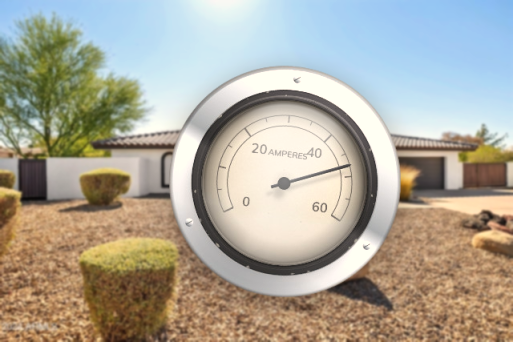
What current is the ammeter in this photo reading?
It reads 47.5 A
